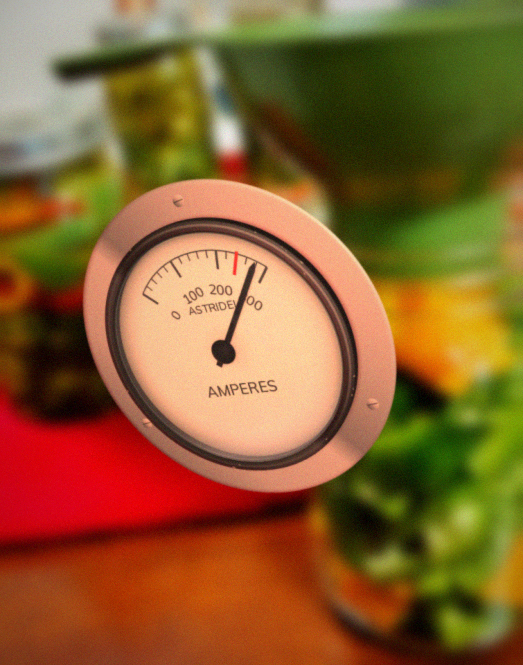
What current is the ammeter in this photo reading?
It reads 280 A
